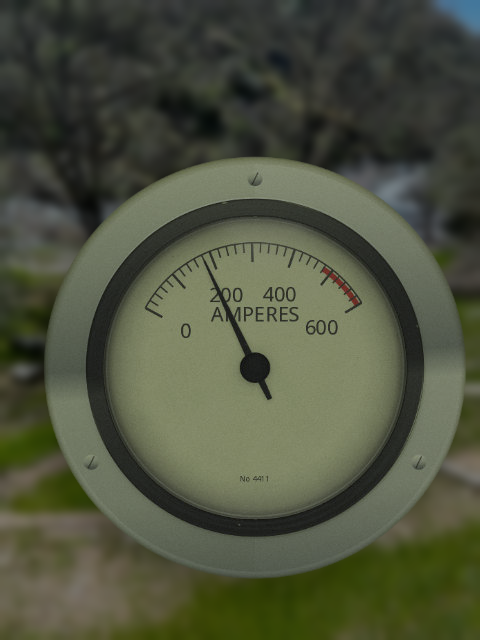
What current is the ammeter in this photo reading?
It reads 180 A
